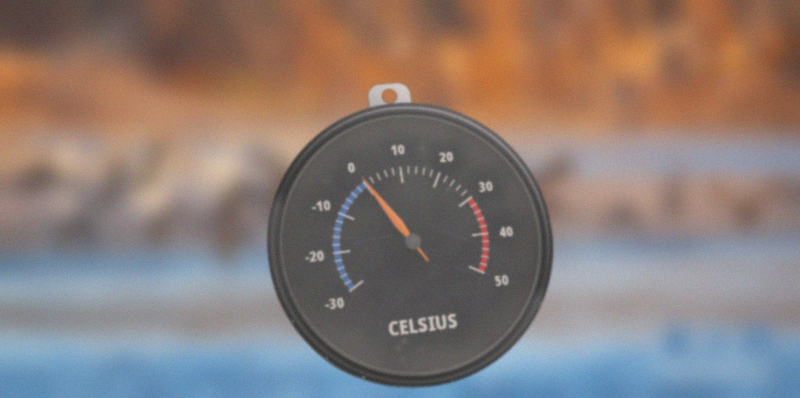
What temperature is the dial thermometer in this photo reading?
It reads 0 °C
